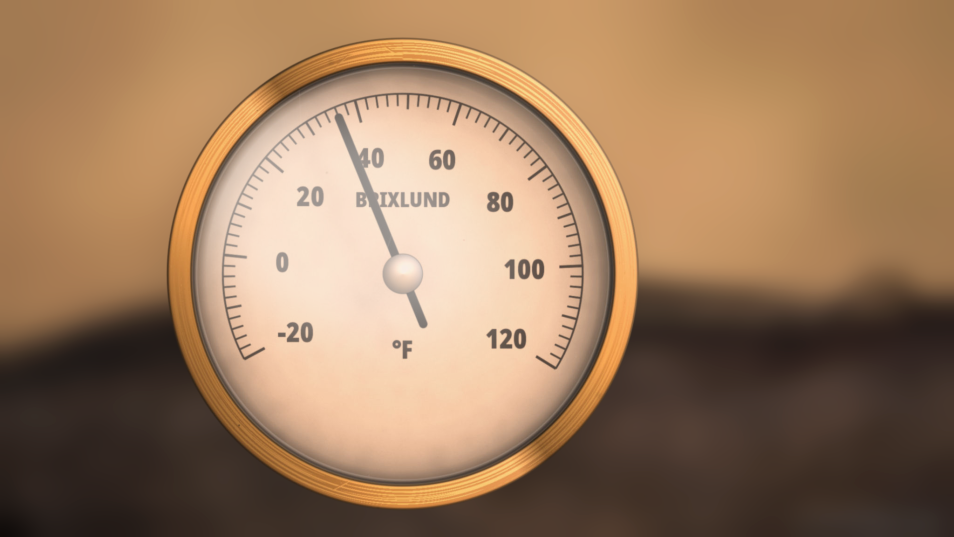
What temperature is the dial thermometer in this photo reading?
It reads 36 °F
